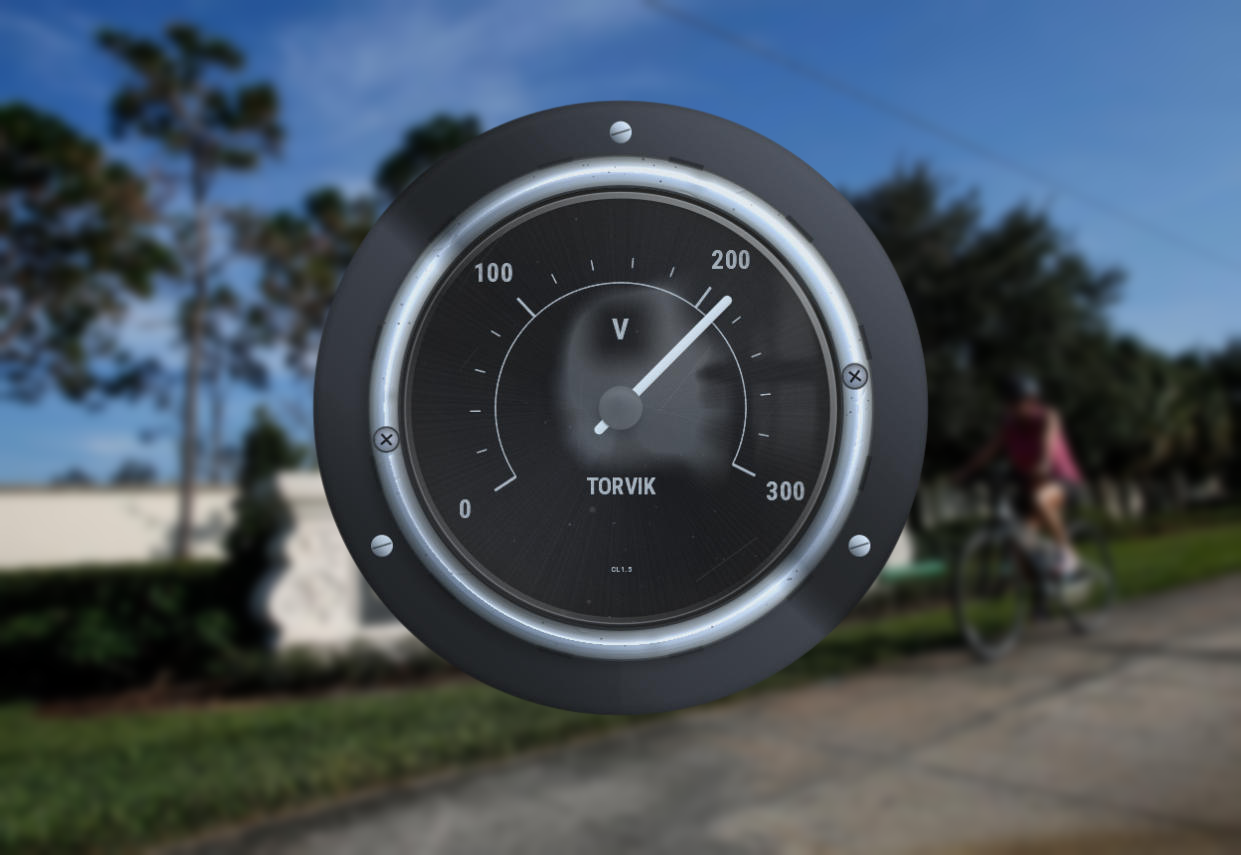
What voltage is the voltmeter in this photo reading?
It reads 210 V
